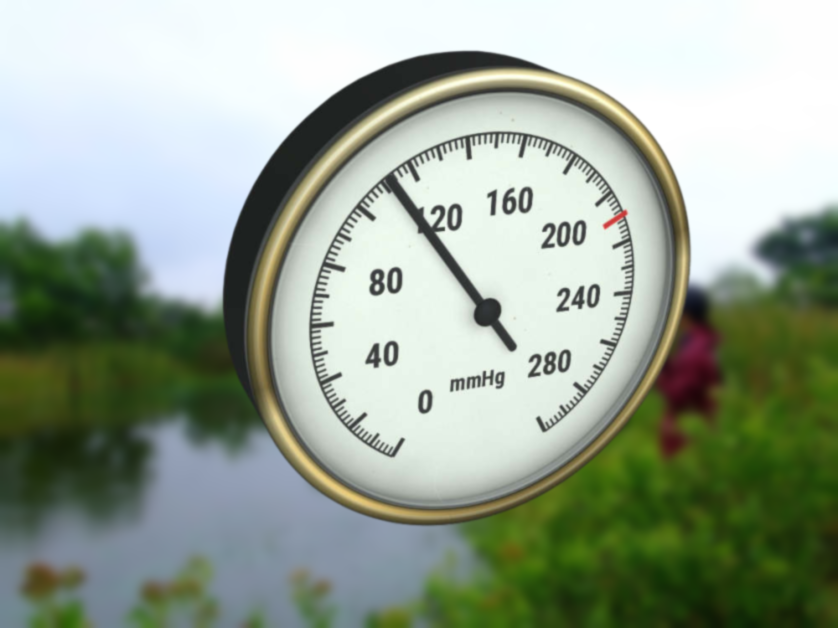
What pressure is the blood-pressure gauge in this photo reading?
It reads 112 mmHg
